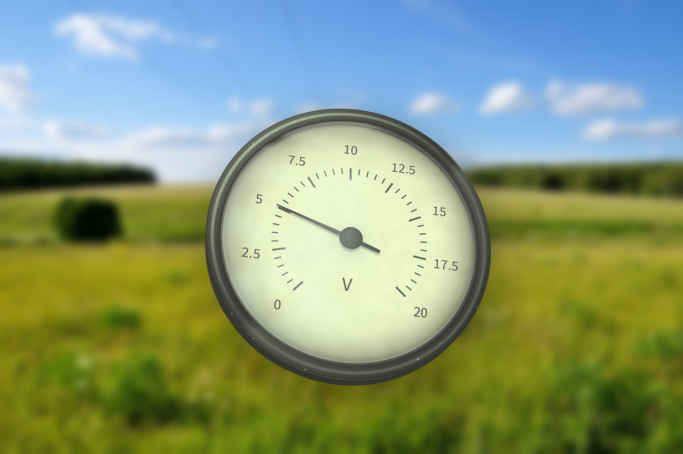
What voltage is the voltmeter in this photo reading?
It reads 5 V
